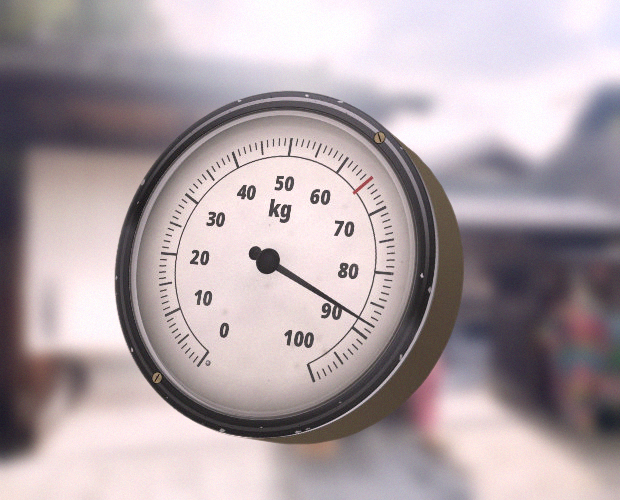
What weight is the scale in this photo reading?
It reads 88 kg
